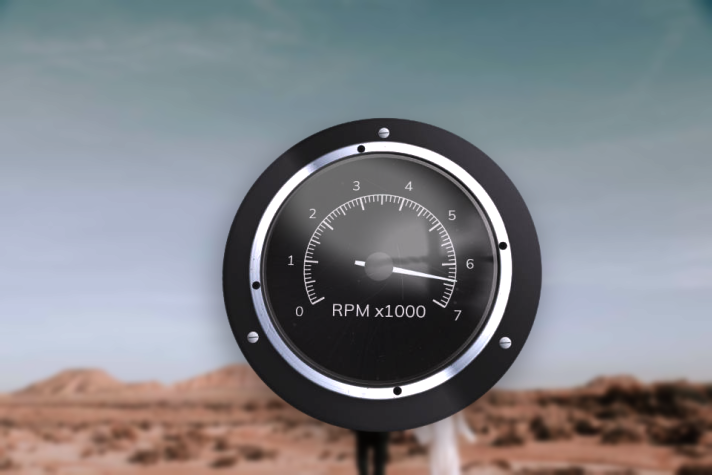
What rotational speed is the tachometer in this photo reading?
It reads 6400 rpm
